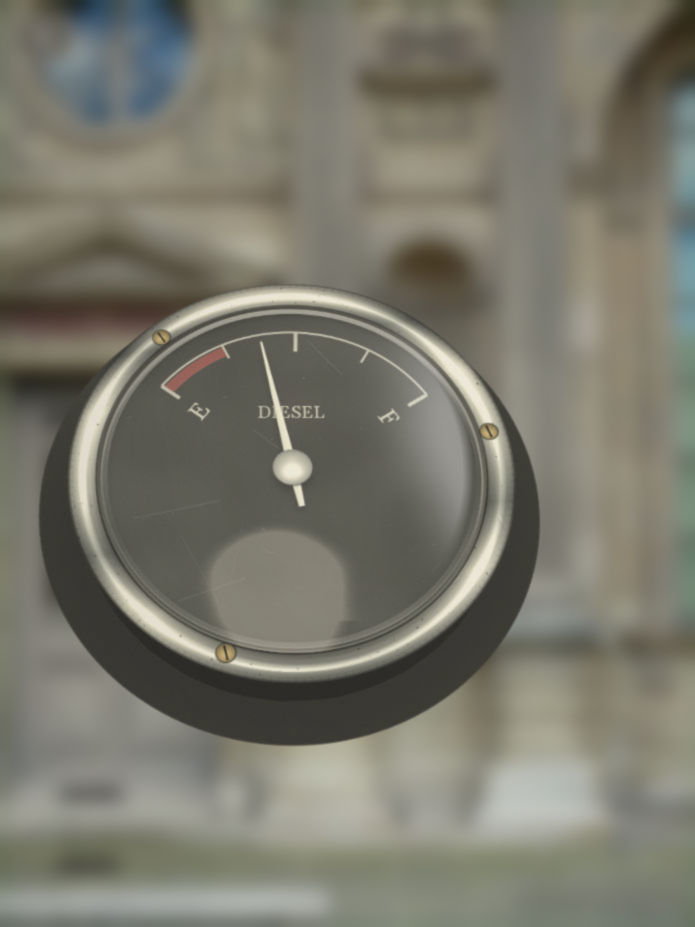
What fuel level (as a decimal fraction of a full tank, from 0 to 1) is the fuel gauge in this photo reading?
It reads 0.375
